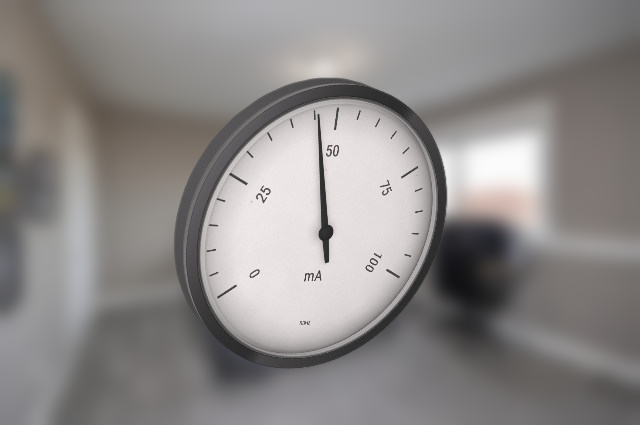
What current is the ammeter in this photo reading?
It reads 45 mA
